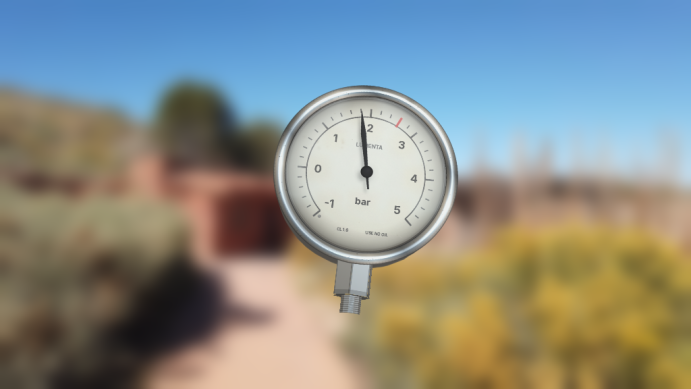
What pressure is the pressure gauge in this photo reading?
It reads 1.8 bar
